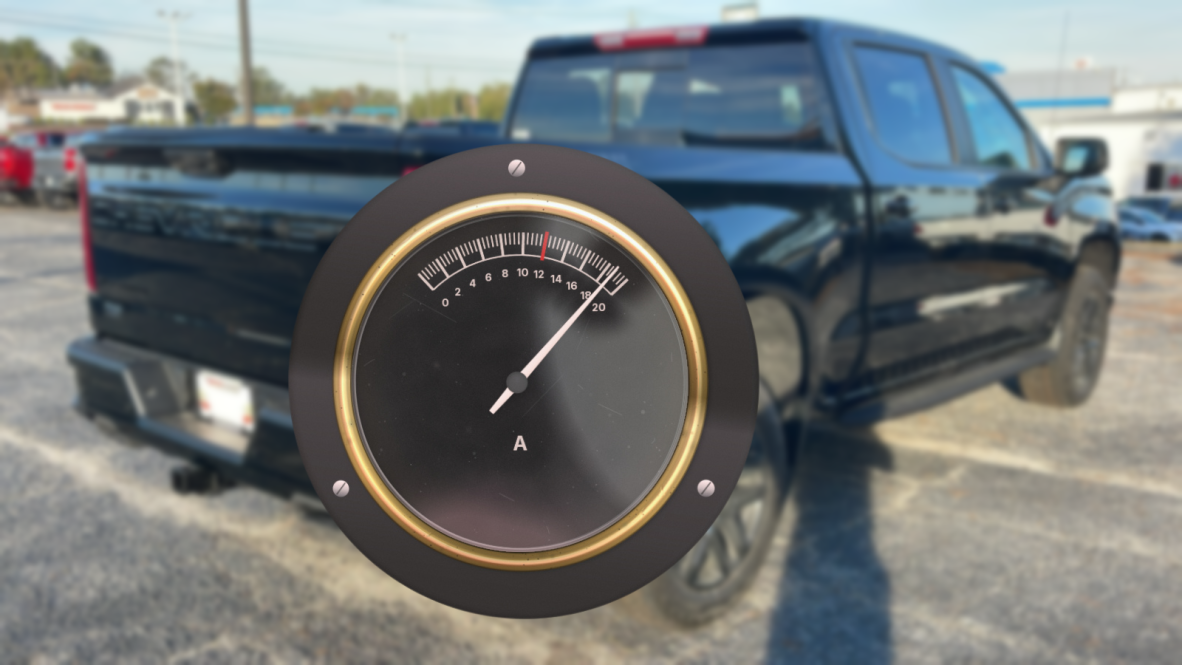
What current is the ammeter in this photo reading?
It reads 18.8 A
